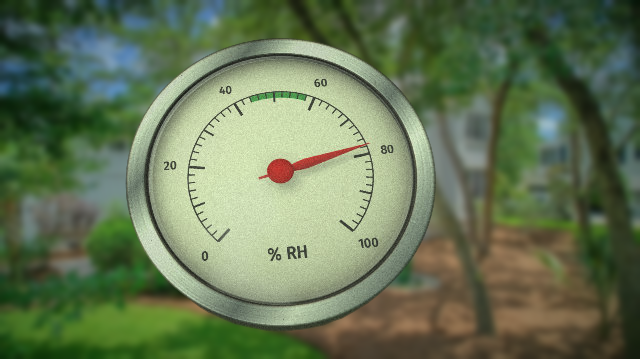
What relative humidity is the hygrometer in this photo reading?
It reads 78 %
